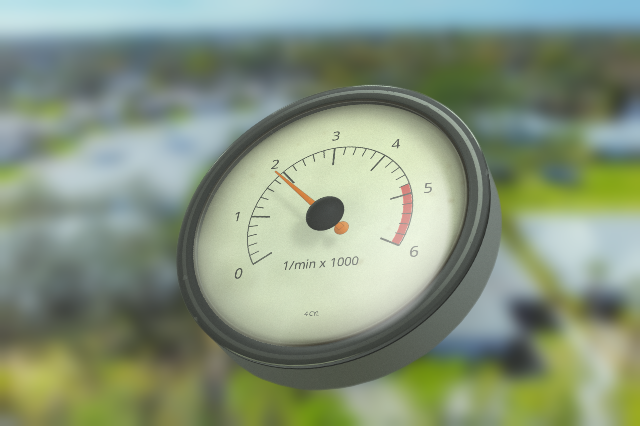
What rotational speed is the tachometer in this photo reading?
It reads 1900 rpm
